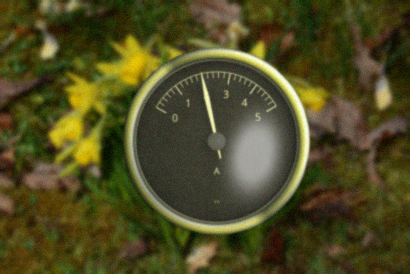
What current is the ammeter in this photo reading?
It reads 2 A
